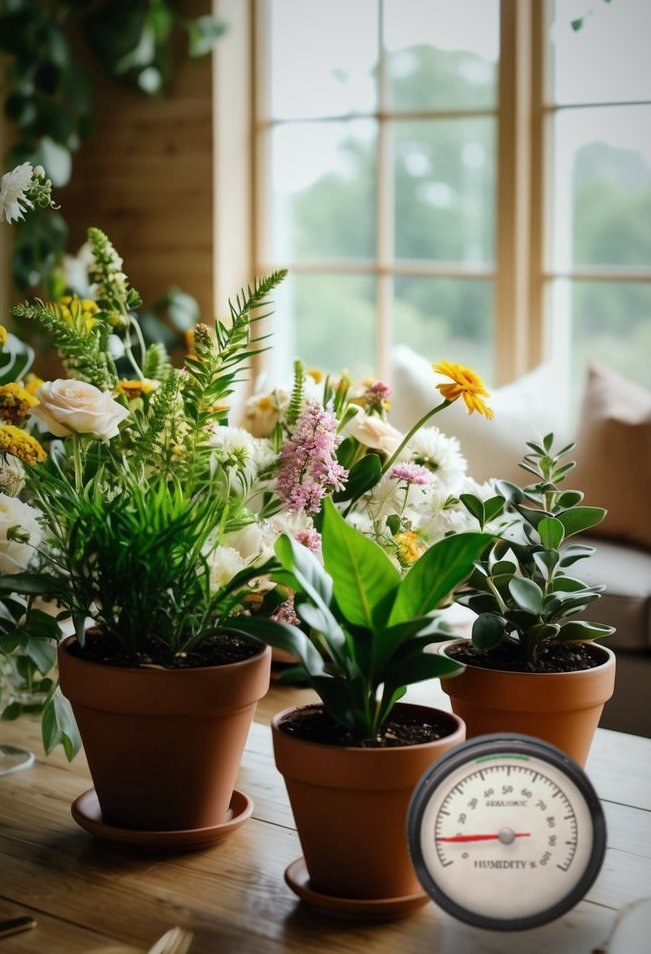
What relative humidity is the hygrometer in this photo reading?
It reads 10 %
